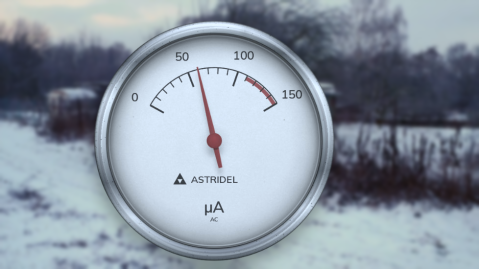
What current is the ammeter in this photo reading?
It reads 60 µA
